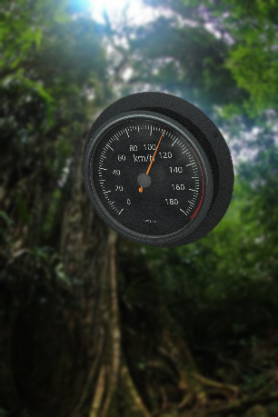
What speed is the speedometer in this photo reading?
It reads 110 km/h
